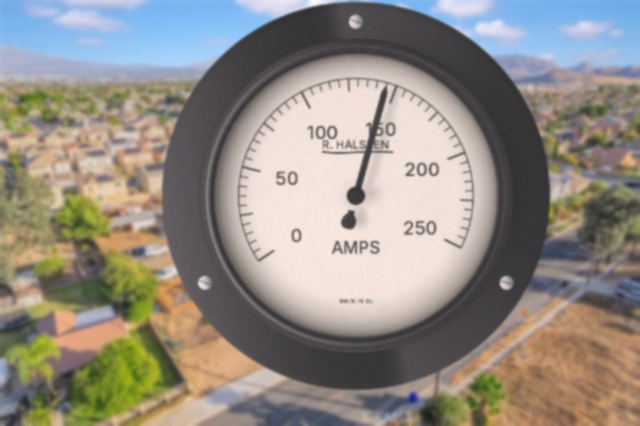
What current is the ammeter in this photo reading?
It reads 145 A
